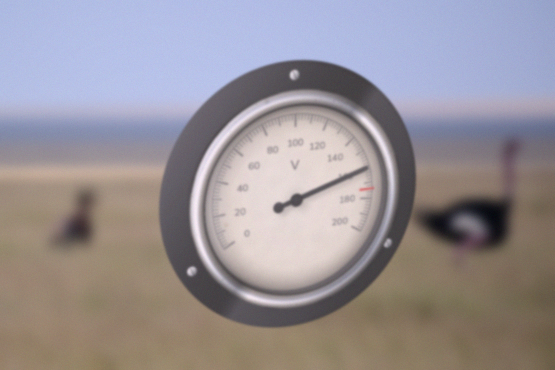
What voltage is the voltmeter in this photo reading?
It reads 160 V
